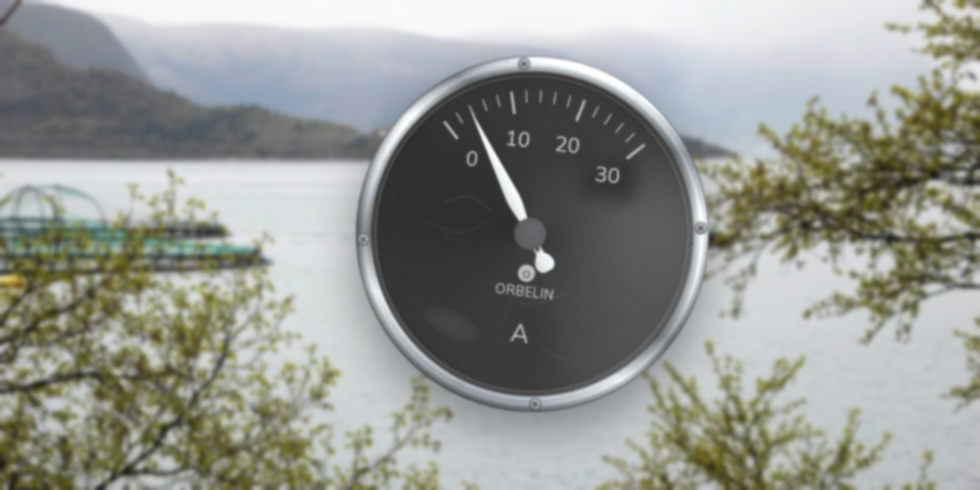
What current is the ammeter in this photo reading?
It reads 4 A
